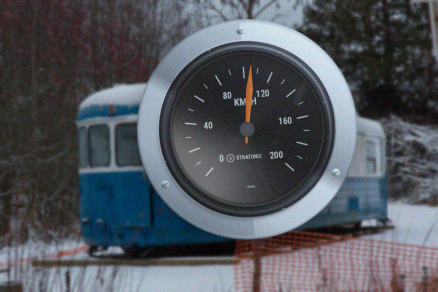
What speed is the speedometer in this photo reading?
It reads 105 km/h
